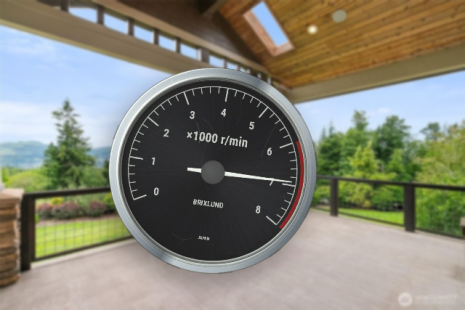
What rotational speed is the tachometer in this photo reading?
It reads 6900 rpm
